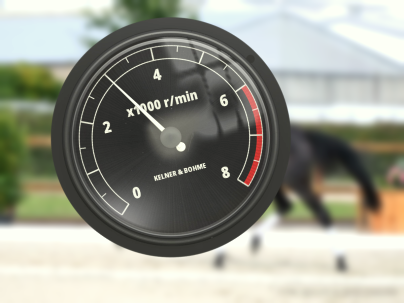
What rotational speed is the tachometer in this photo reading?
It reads 3000 rpm
